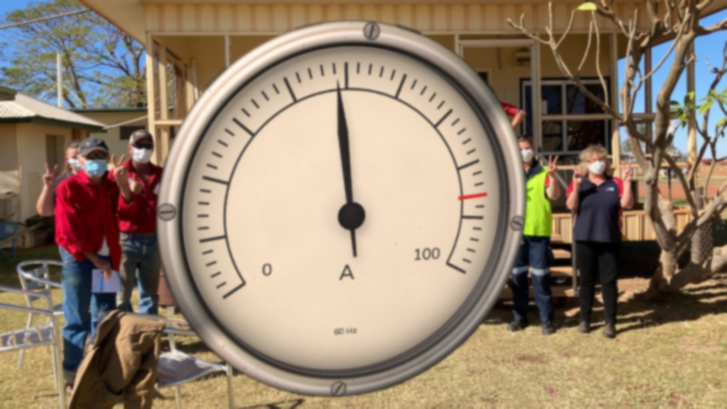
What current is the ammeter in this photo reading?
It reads 48 A
